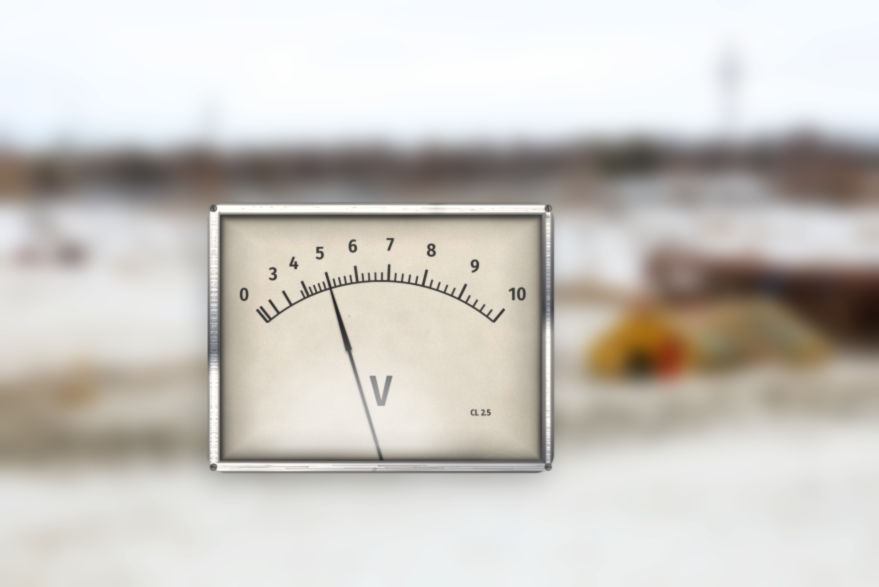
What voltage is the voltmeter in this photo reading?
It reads 5 V
